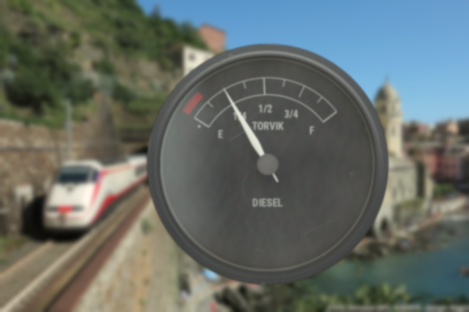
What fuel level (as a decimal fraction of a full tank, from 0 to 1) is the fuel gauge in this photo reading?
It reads 0.25
